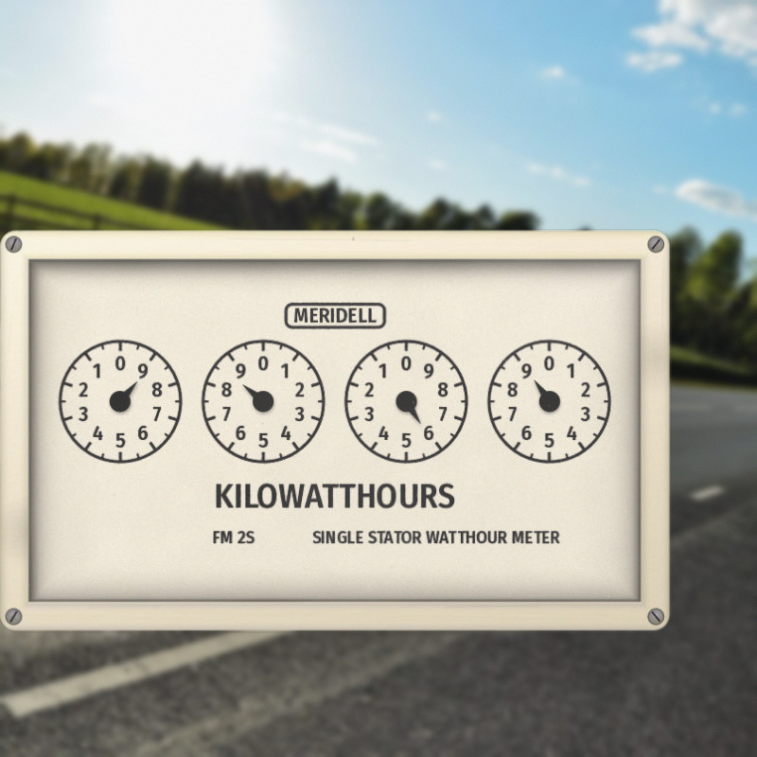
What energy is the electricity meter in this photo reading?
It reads 8859 kWh
